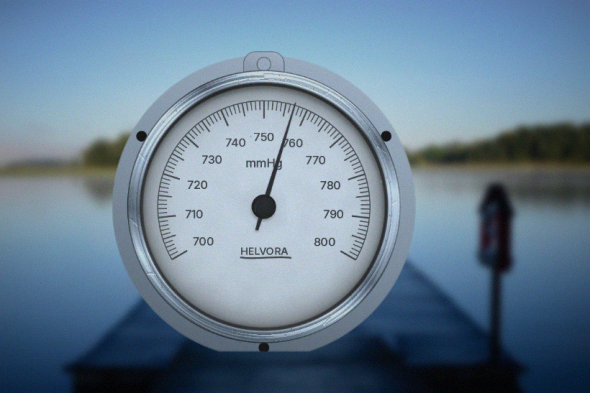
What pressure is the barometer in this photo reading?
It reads 757 mmHg
